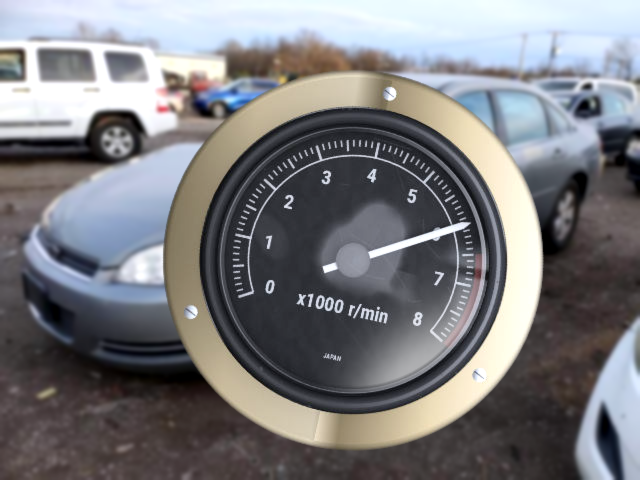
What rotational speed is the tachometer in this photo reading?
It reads 6000 rpm
